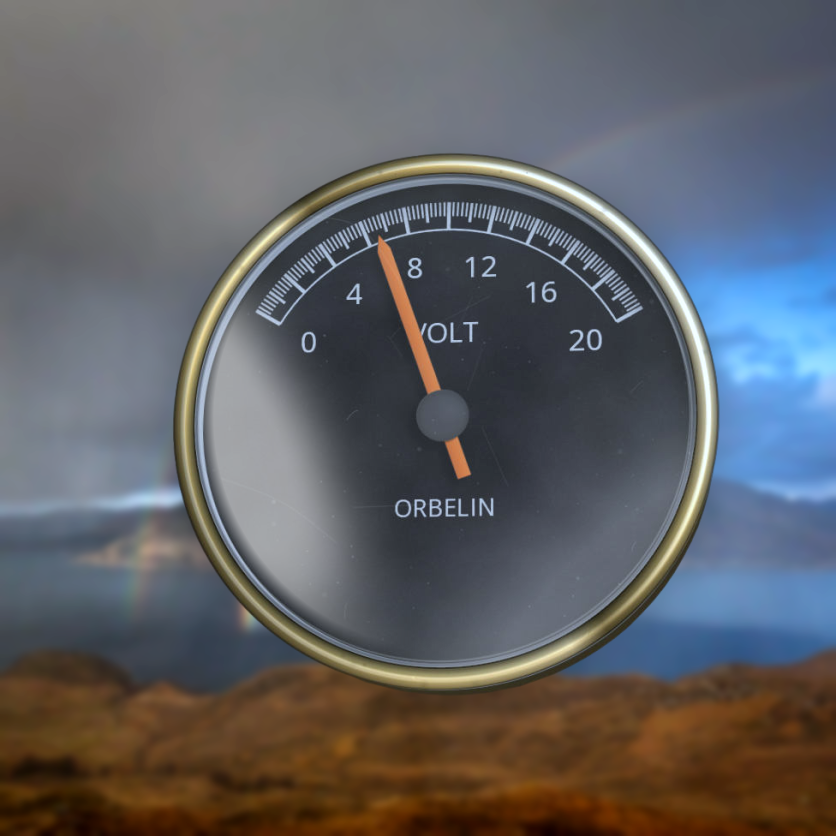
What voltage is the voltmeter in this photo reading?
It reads 6.6 V
